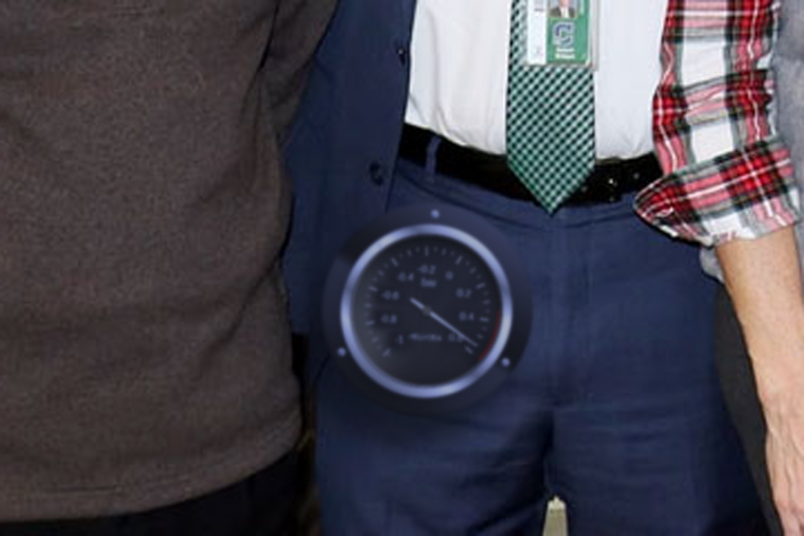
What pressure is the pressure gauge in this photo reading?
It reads 0.55 bar
